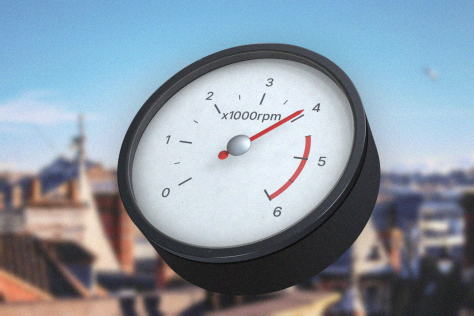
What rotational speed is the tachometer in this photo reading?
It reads 4000 rpm
